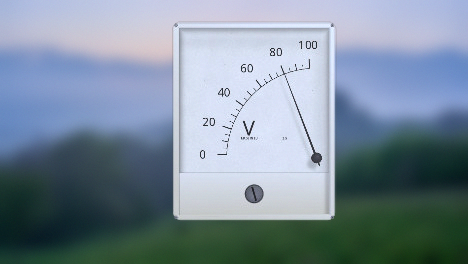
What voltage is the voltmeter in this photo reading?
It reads 80 V
